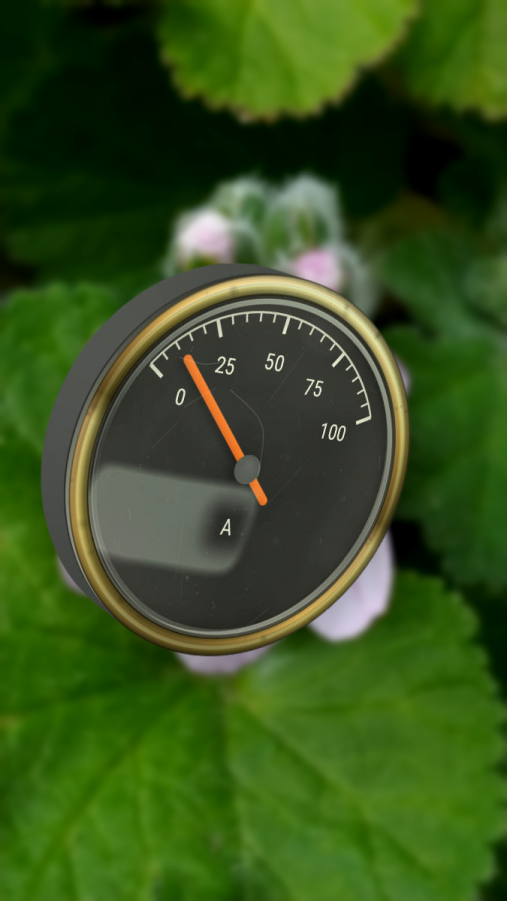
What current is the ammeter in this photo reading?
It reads 10 A
